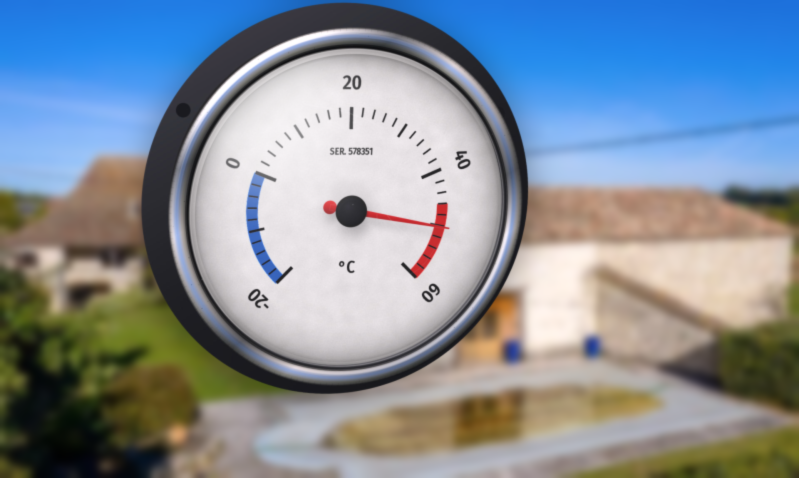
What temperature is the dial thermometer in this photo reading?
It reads 50 °C
